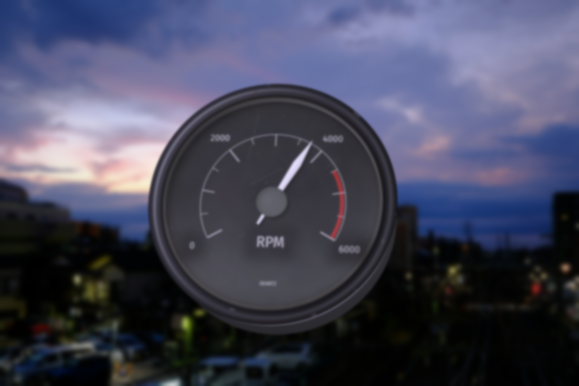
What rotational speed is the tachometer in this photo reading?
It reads 3750 rpm
